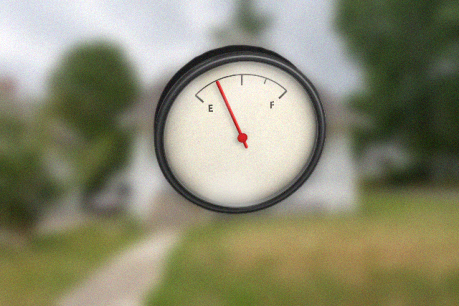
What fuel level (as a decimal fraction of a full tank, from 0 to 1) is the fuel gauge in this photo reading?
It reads 0.25
